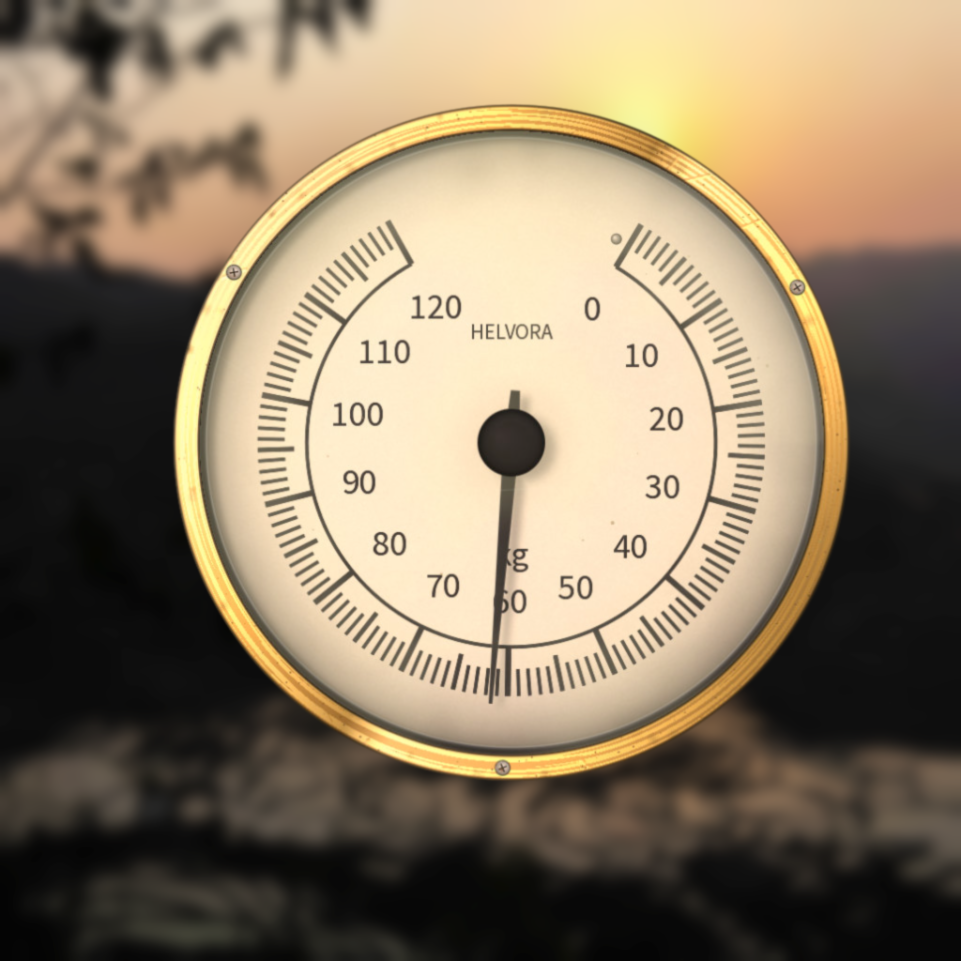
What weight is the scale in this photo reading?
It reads 61.5 kg
